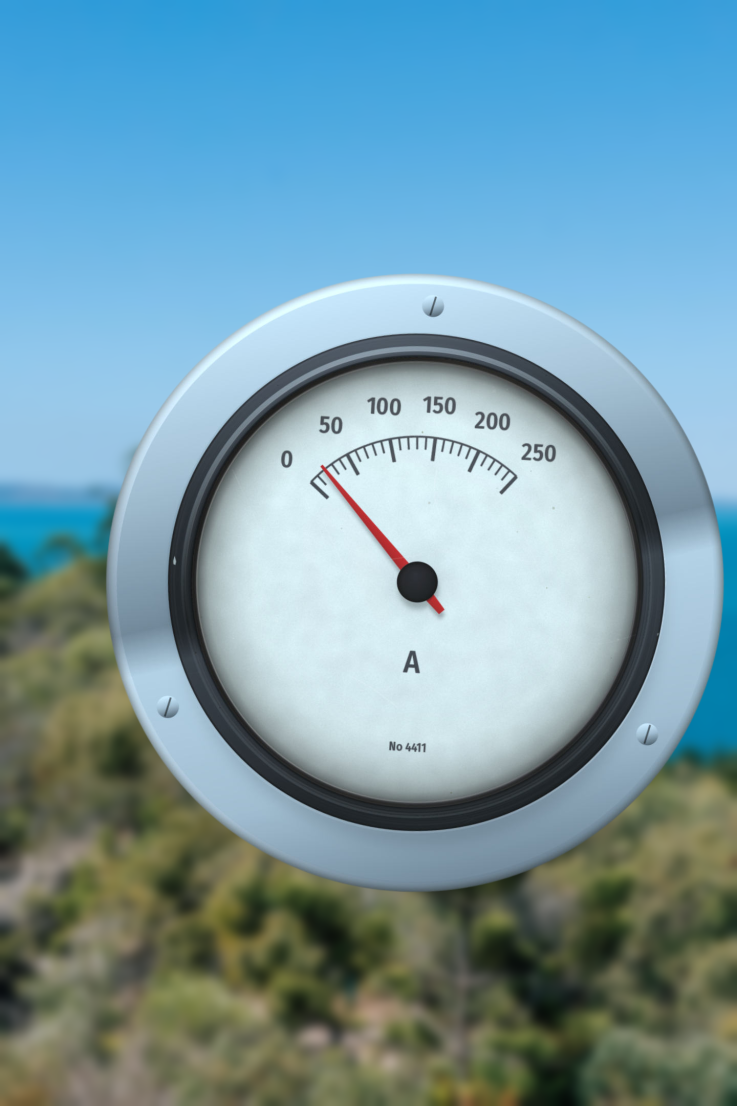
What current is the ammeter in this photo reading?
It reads 20 A
